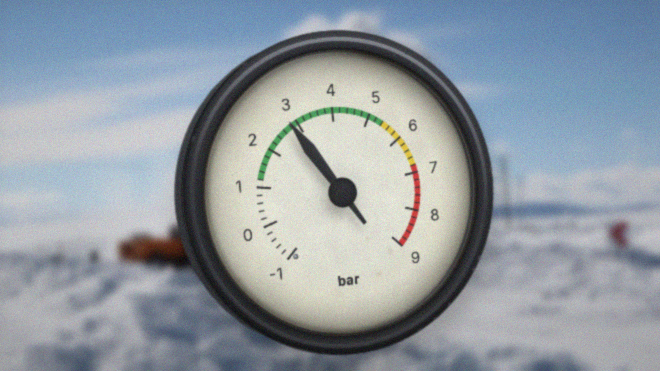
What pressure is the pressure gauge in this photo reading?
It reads 2.8 bar
